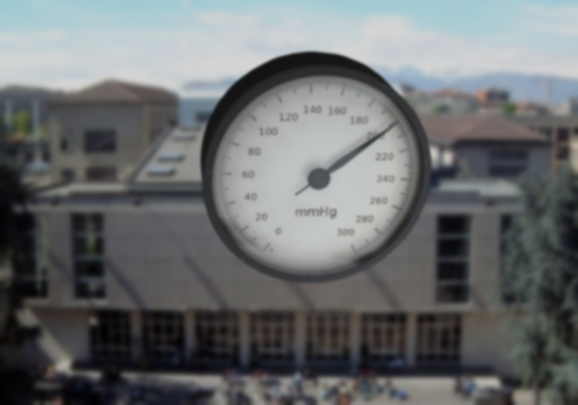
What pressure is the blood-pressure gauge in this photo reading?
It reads 200 mmHg
